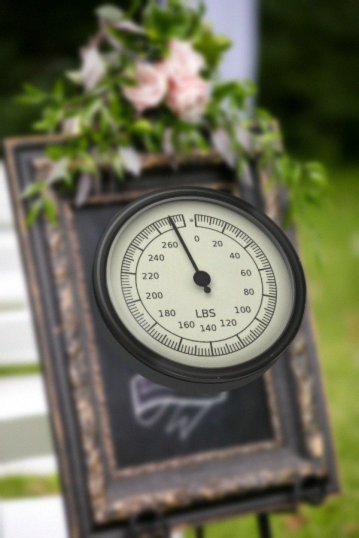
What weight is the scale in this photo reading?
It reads 270 lb
